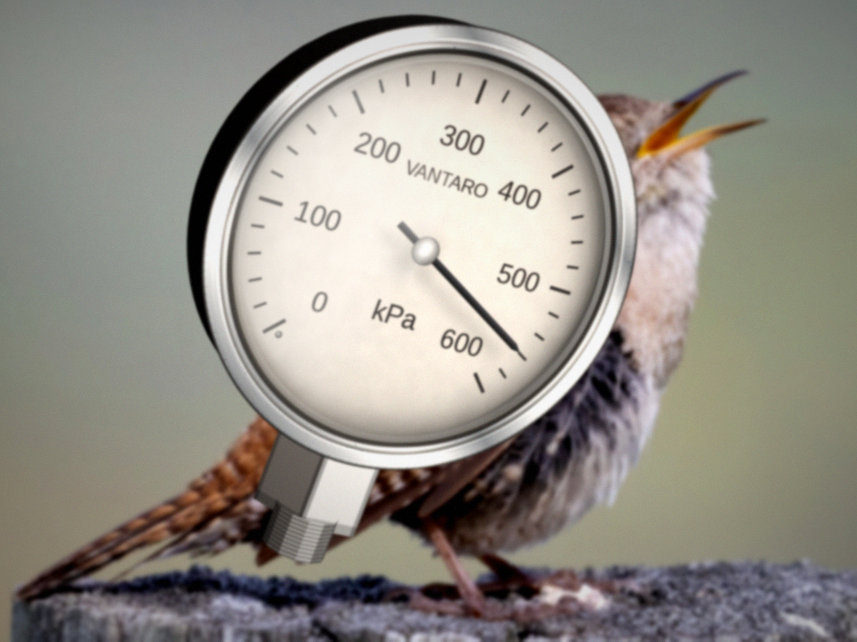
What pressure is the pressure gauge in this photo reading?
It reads 560 kPa
